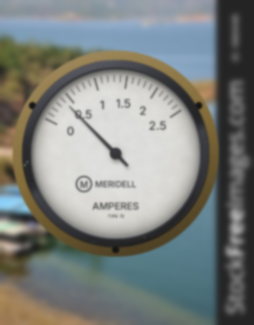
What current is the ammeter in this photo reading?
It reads 0.4 A
